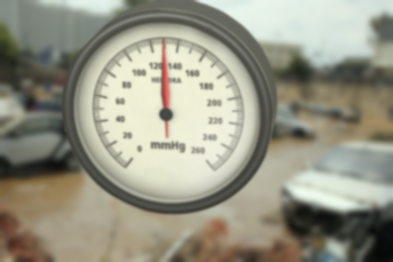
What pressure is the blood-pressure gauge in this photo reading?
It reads 130 mmHg
